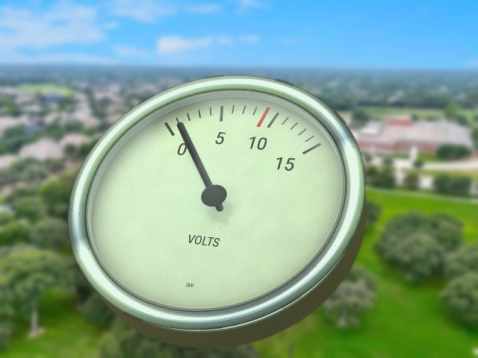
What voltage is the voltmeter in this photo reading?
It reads 1 V
